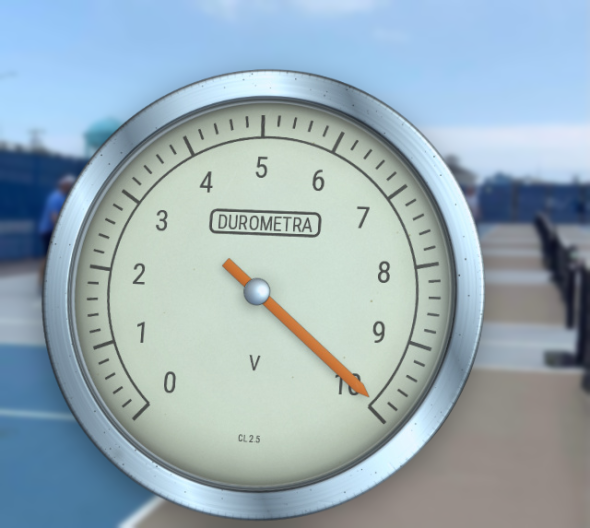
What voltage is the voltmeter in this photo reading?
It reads 9.9 V
